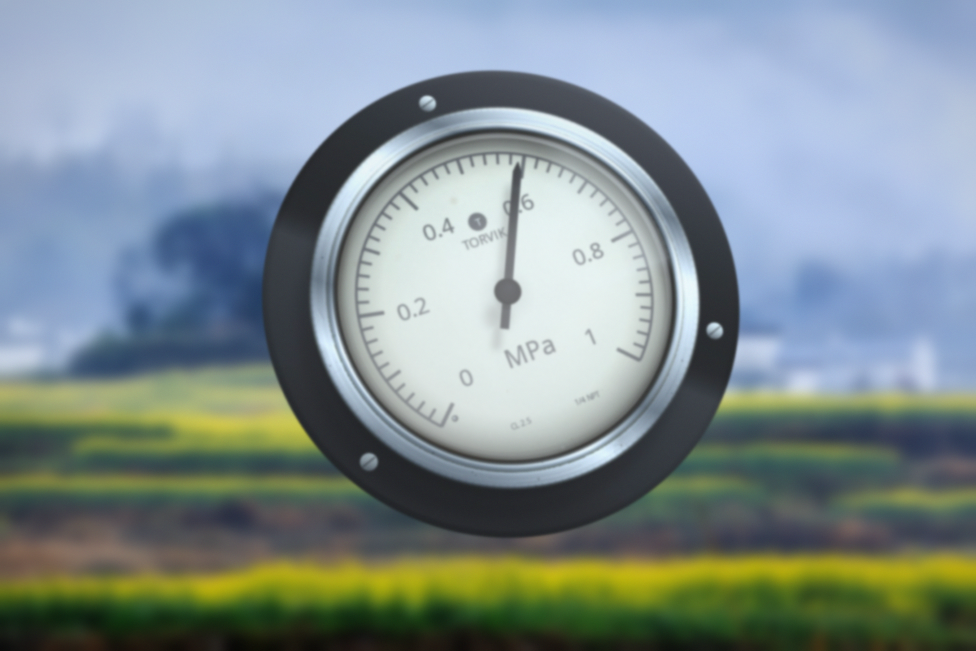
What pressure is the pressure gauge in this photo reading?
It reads 0.59 MPa
